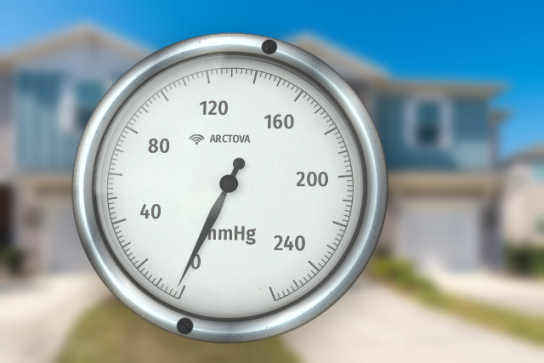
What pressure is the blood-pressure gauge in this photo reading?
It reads 2 mmHg
